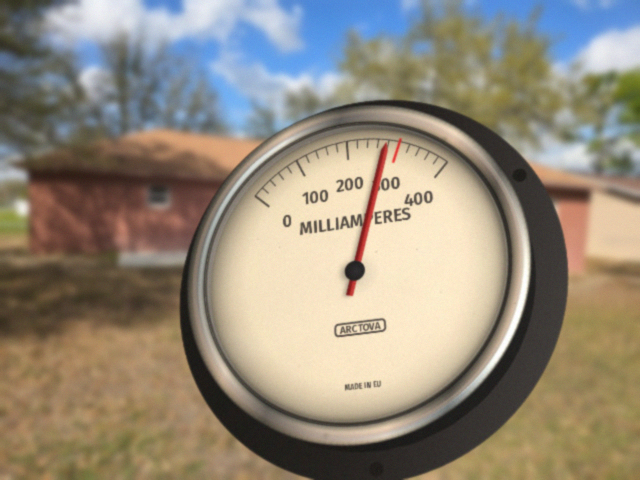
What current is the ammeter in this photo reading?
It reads 280 mA
